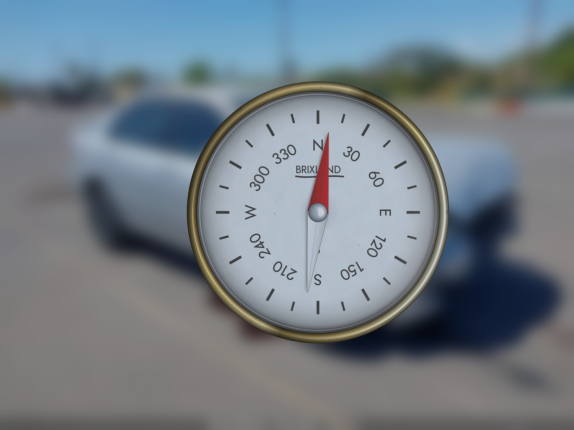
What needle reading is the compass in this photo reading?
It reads 7.5 °
